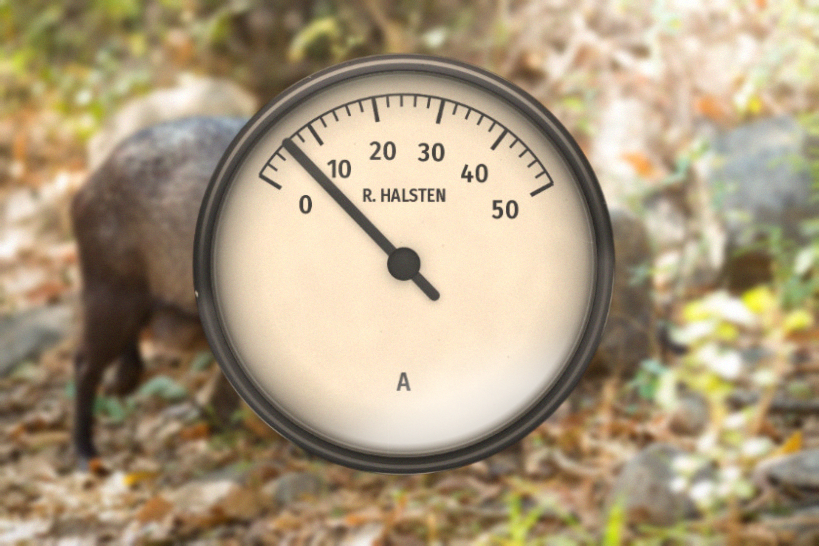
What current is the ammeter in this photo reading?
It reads 6 A
